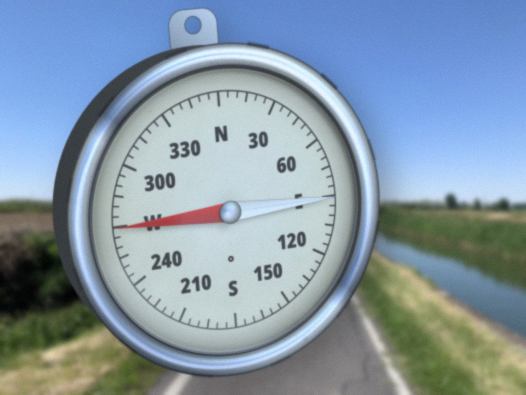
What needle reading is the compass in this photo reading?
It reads 270 °
